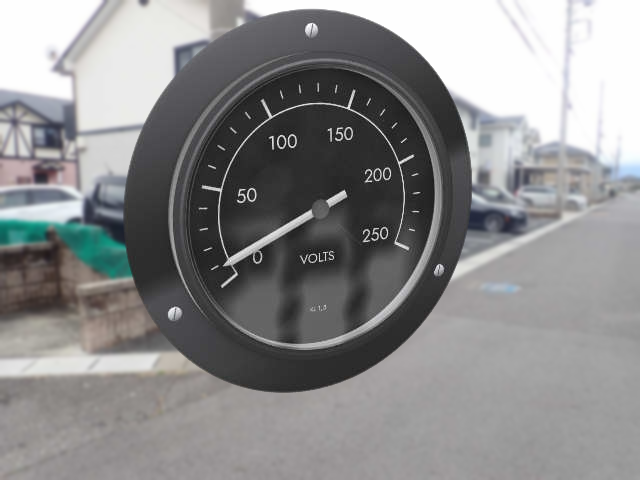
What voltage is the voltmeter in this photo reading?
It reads 10 V
